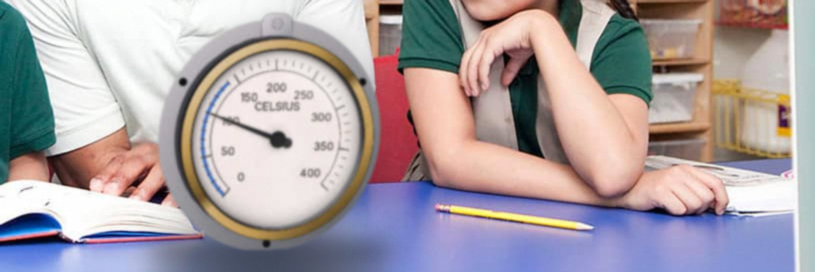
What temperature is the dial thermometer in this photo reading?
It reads 100 °C
